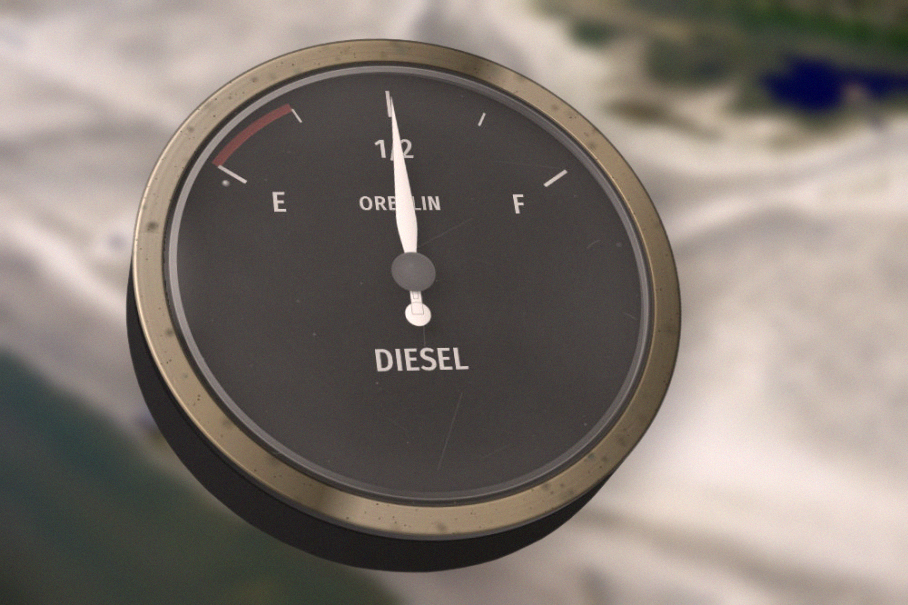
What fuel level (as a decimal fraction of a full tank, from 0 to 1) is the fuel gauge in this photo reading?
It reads 0.5
